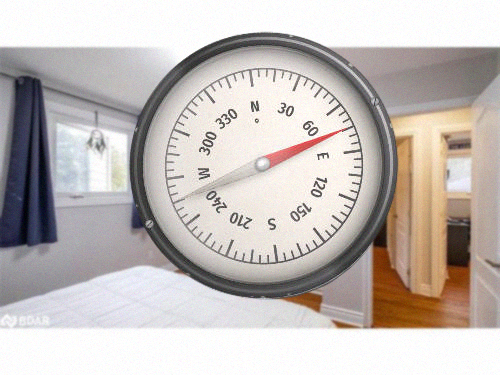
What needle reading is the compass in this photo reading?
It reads 75 °
